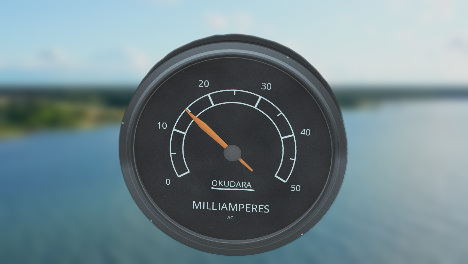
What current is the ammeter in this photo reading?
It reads 15 mA
